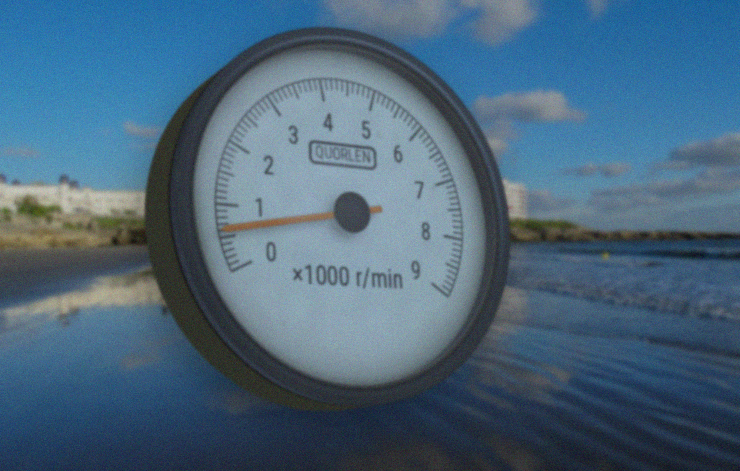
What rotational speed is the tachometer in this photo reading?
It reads 600 rpm
